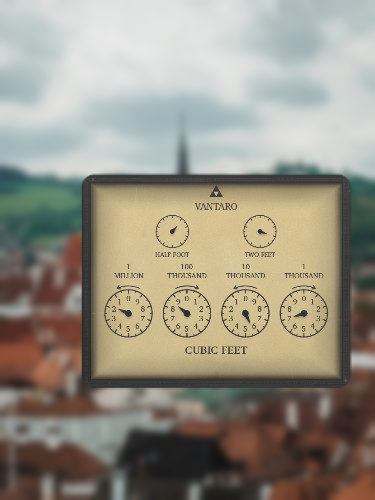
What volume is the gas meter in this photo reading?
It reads 185700 ft³
